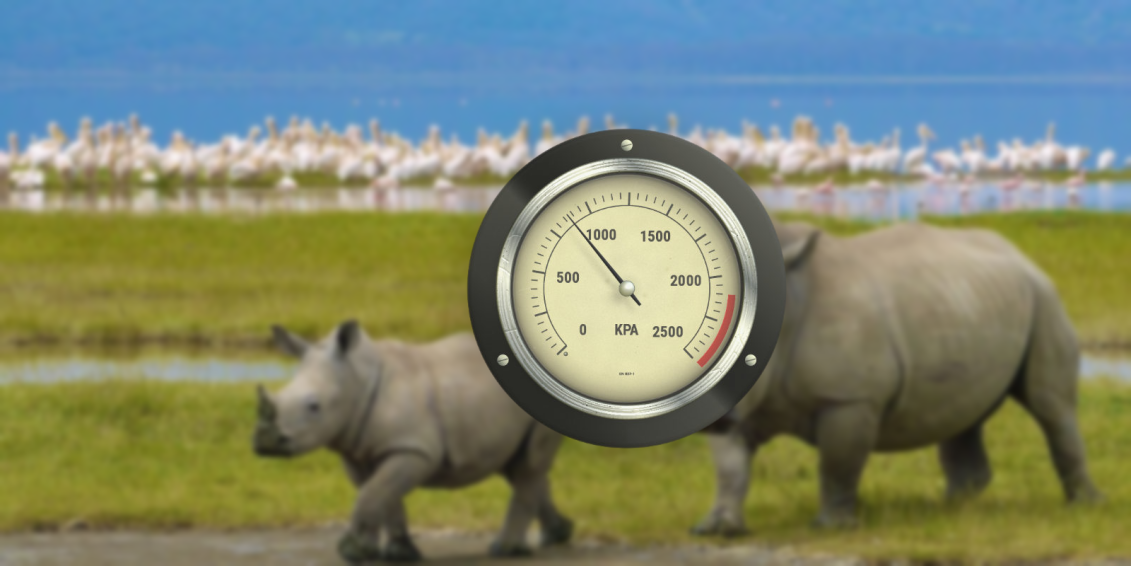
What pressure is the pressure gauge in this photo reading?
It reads 875 kPa
